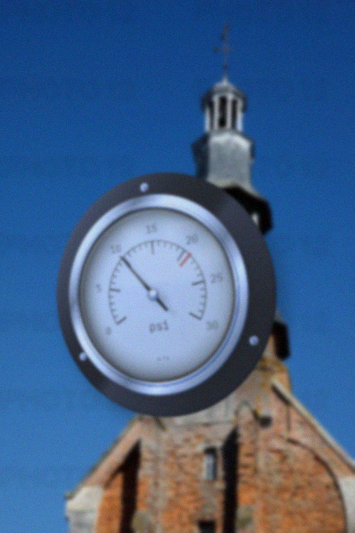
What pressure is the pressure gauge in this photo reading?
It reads 10 psi
